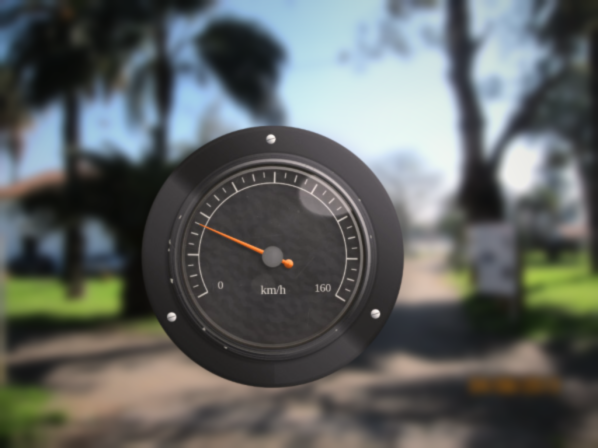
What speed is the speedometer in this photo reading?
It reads 35 km/h
